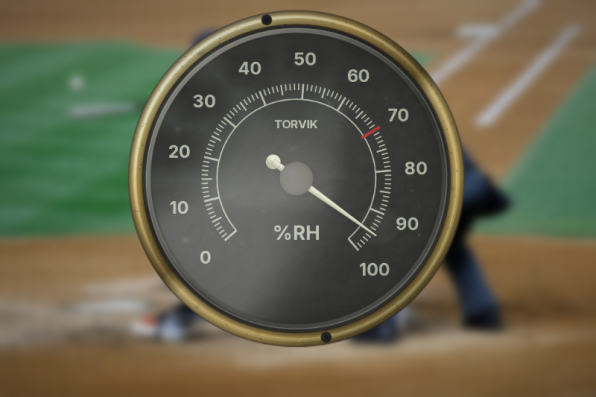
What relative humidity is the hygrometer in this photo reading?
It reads 95 %
